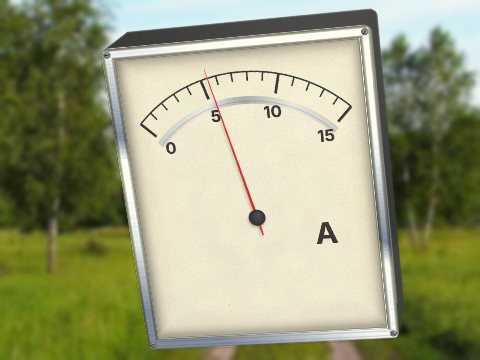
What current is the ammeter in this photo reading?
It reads 5.5 A
